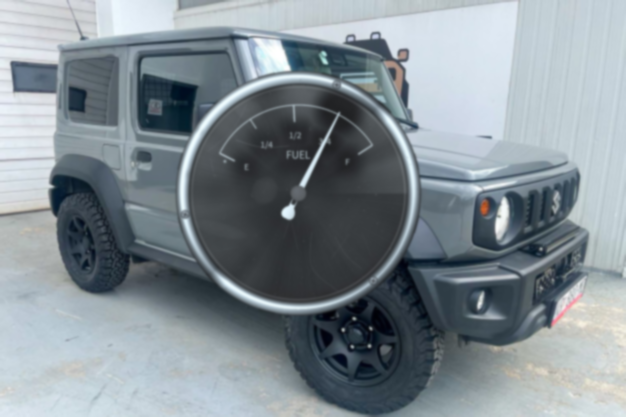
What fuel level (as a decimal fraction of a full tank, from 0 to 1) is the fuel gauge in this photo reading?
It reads 0.75
